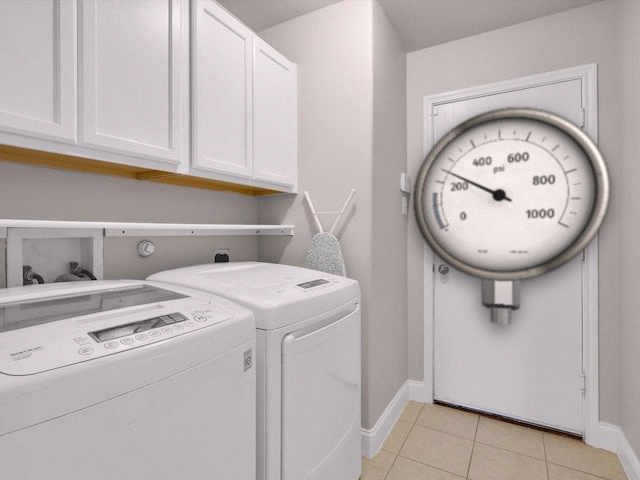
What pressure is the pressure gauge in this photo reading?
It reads 250 psi
